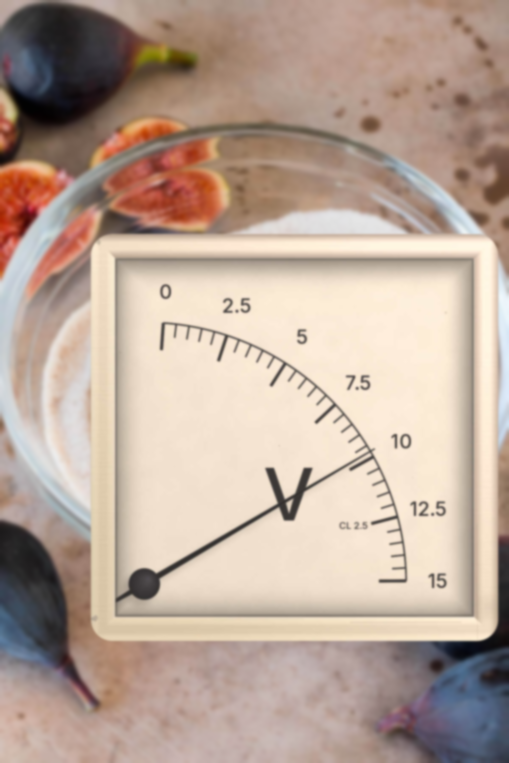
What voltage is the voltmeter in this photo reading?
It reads 9.75 V
